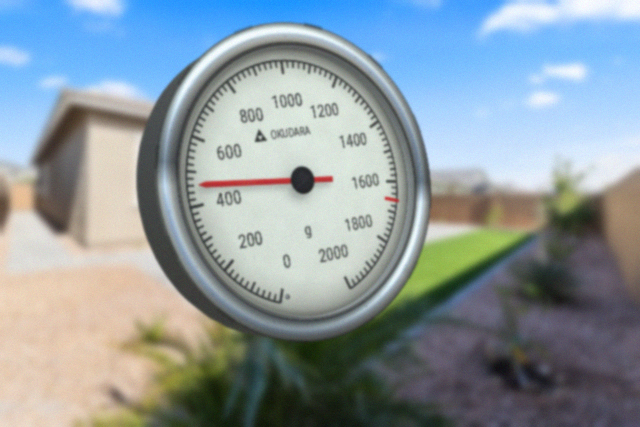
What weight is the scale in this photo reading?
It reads 460 g
